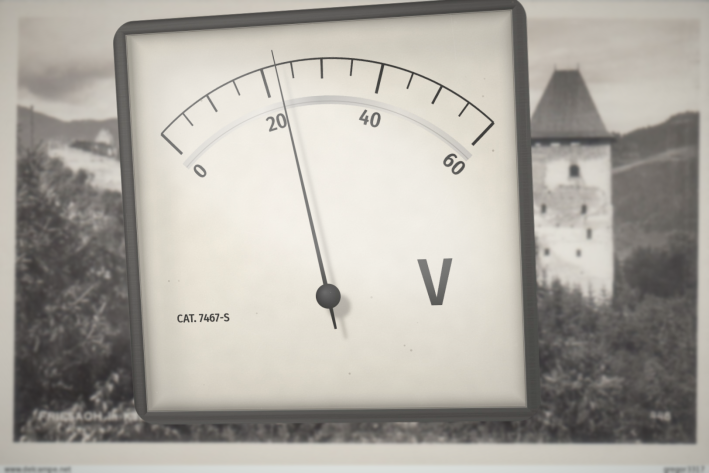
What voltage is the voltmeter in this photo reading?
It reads 22.5 V
